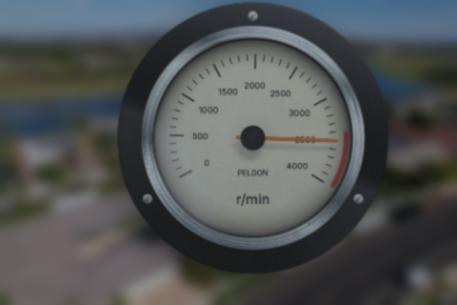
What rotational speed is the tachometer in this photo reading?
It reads 3500 rpm
